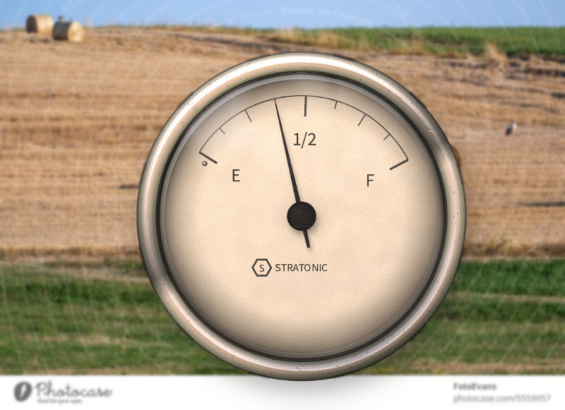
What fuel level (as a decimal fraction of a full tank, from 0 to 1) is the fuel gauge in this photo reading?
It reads 0.375
